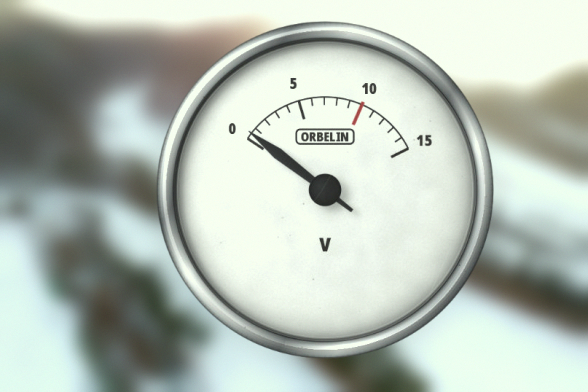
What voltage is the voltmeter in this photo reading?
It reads 0.5 V
